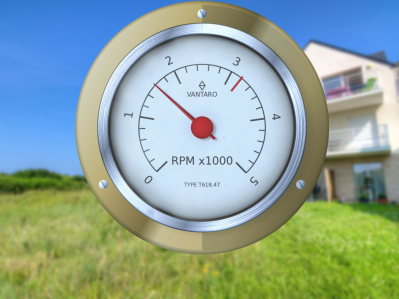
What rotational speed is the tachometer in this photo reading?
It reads 1600 rpm
